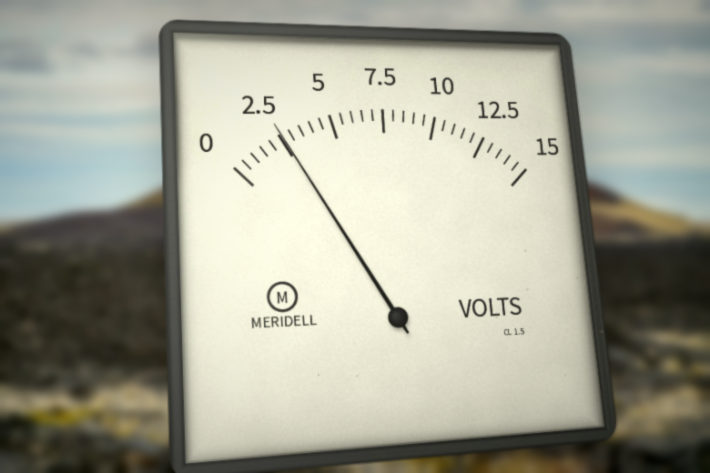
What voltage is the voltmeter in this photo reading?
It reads 2.5 V
